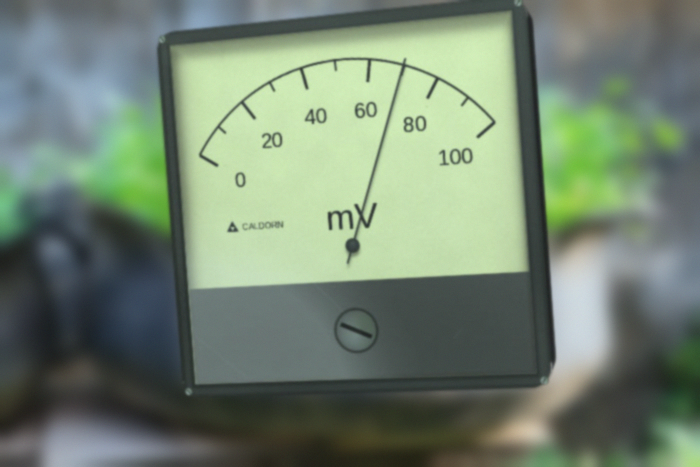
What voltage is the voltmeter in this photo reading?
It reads 70 mV
